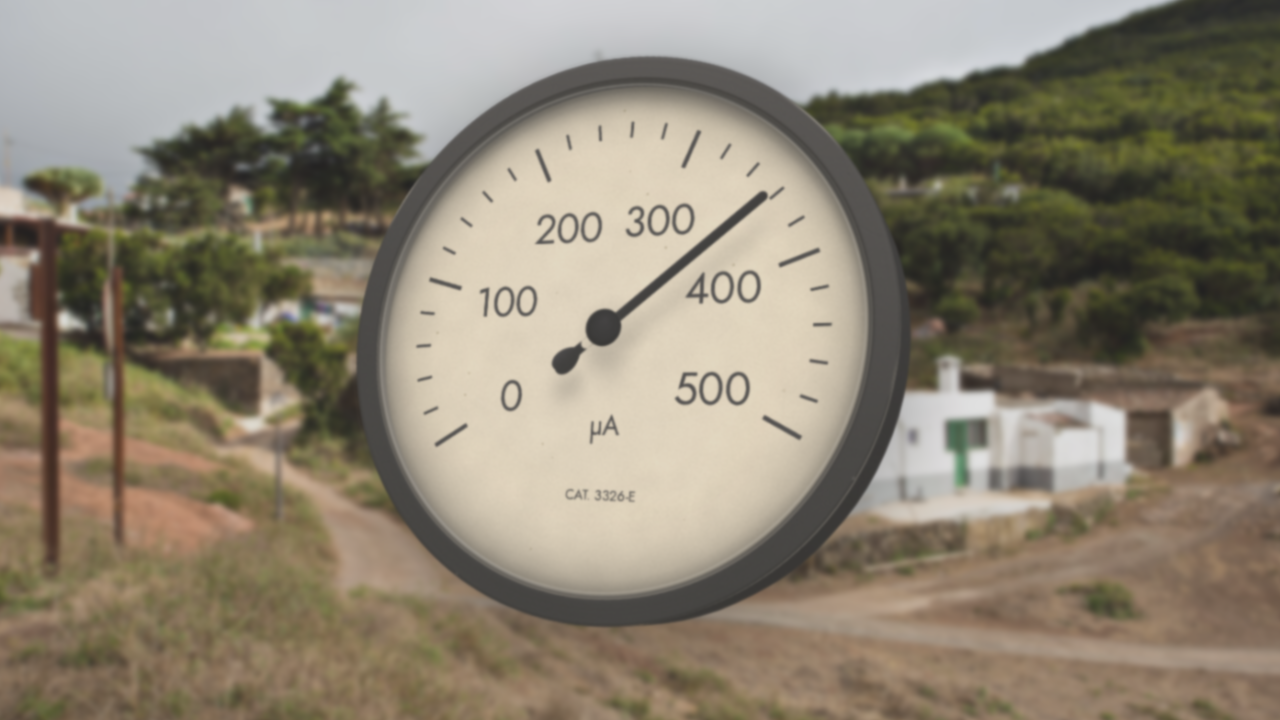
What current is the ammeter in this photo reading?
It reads 360 µA
